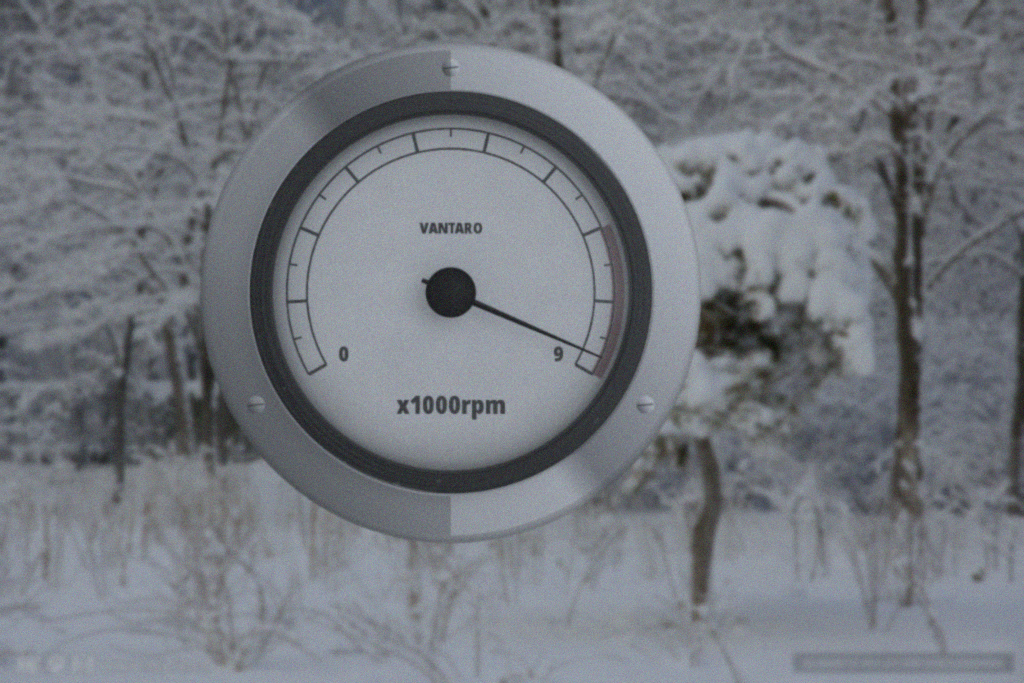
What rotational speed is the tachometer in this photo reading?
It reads 8750 rpm
